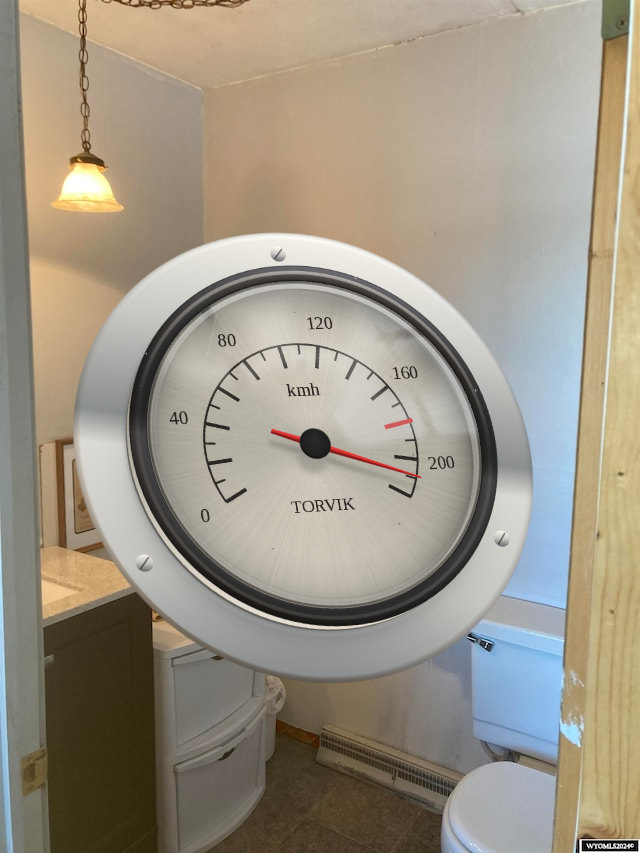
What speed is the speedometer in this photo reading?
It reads 210 km/h
